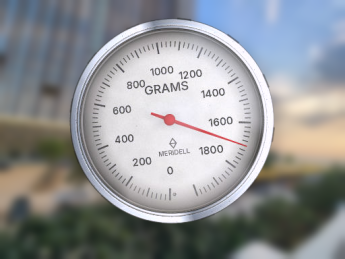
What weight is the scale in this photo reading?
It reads 1700 g
